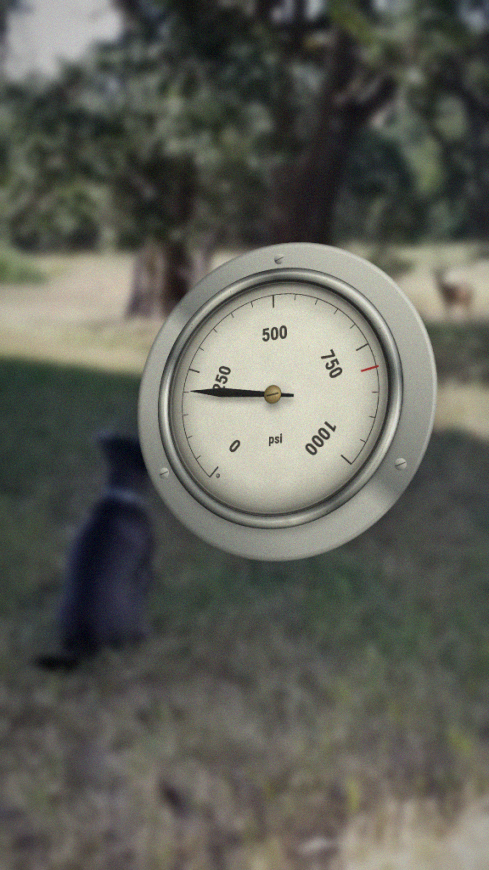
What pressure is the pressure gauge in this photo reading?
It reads 200 psi
